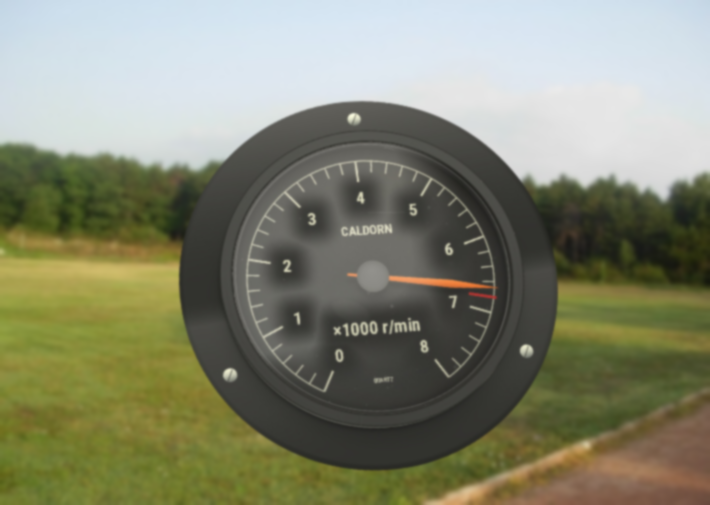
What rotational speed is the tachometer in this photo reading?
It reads 6700 rpm
